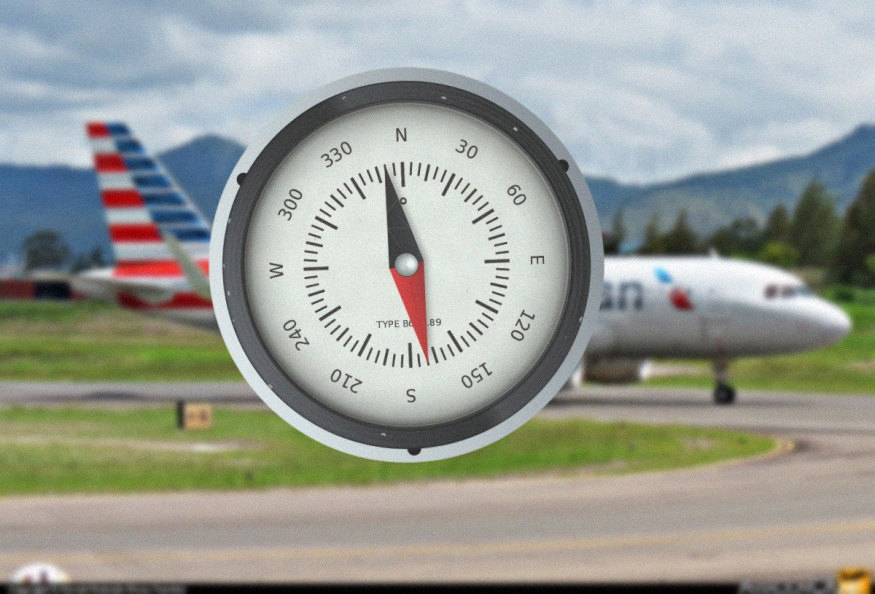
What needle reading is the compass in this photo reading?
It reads 170 °
